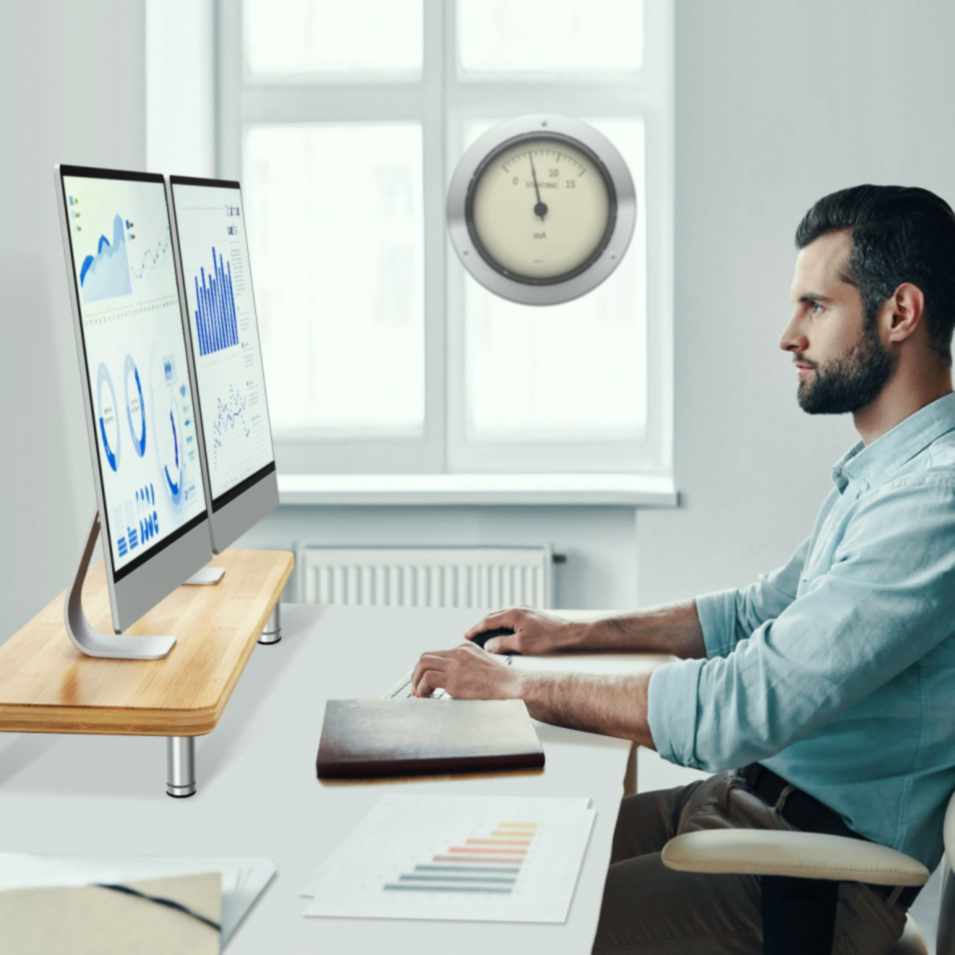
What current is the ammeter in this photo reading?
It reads 5 mA
